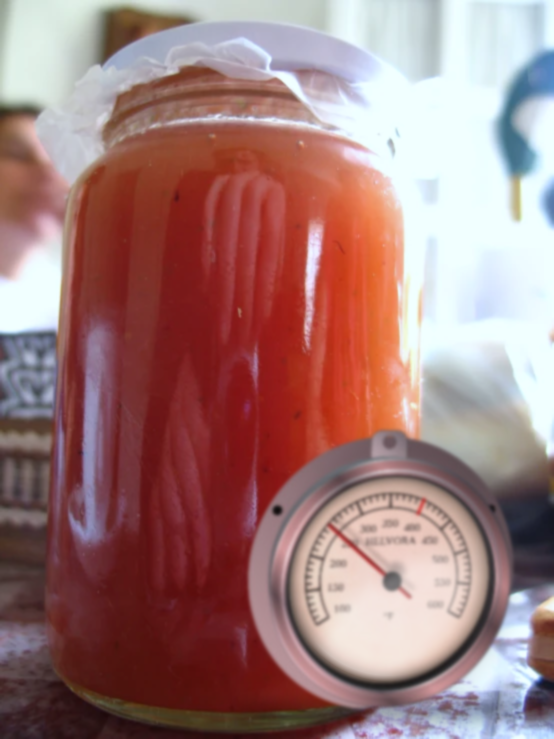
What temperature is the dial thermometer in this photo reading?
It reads 250 °F
